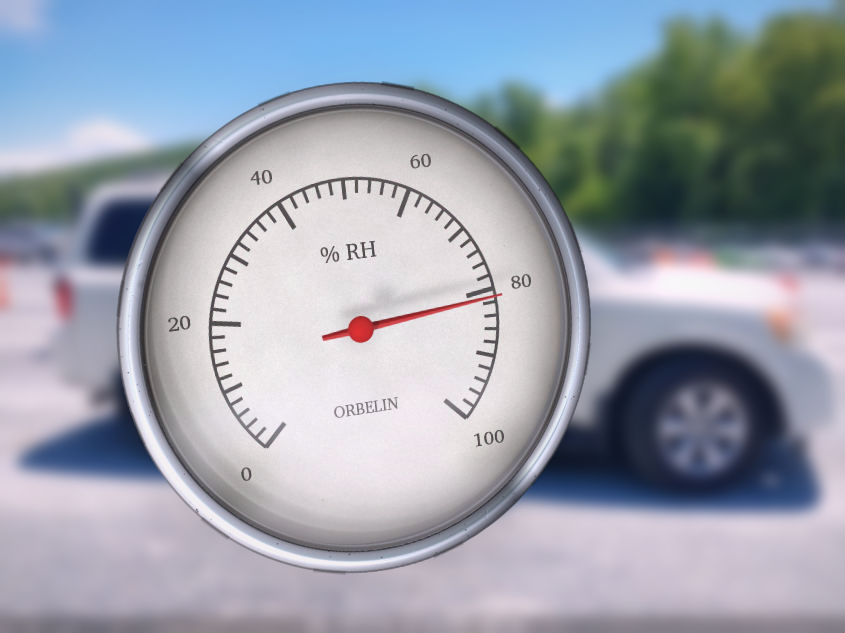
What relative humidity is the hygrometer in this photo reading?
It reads 81 %
